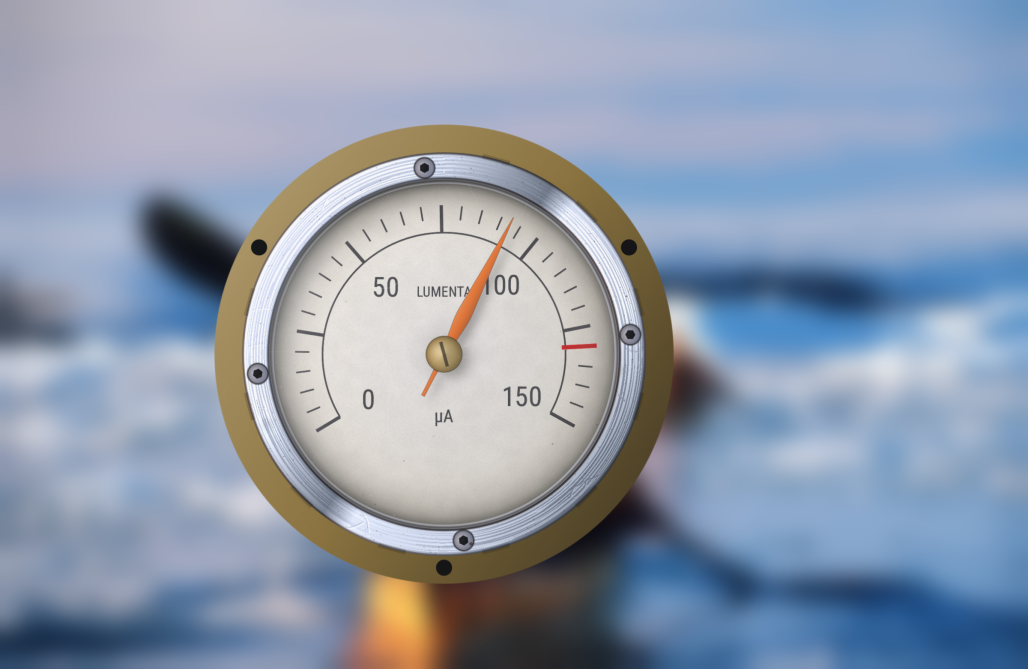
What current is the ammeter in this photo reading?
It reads 92.5 µA
